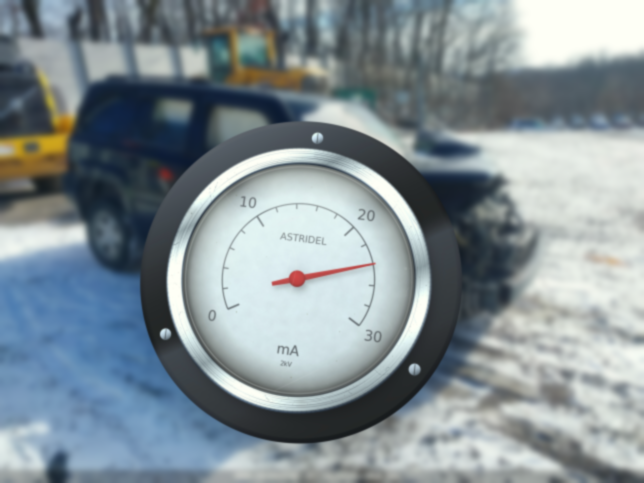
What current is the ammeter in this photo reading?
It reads 24 mA
